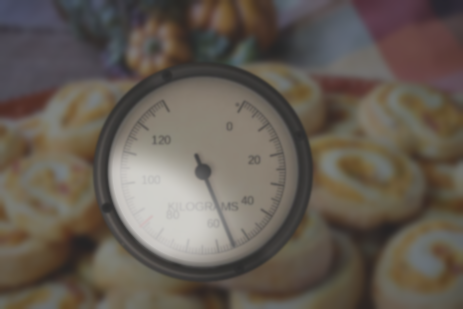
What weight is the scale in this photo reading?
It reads 55 kg
